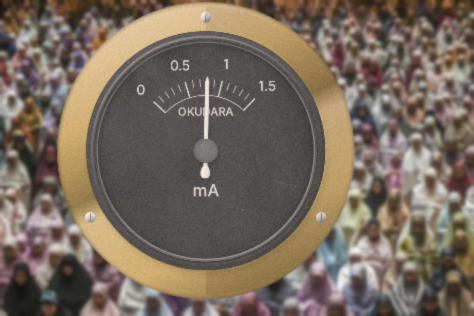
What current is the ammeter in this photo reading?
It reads 0.8 mA
